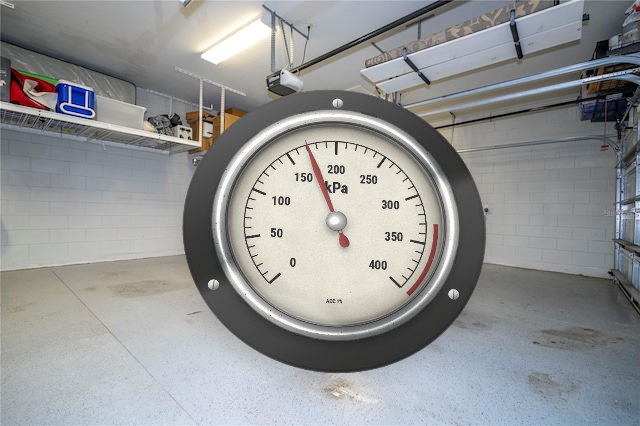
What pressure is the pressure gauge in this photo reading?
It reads 170 kPa
